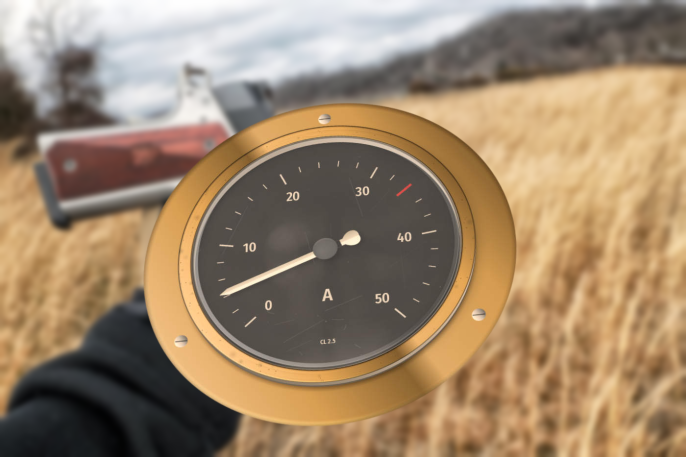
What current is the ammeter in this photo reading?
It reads 4 A
